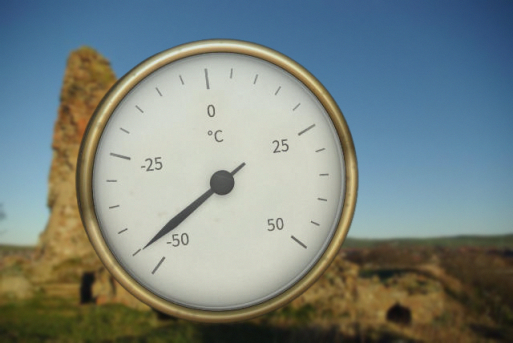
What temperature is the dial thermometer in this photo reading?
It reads -45 °C
